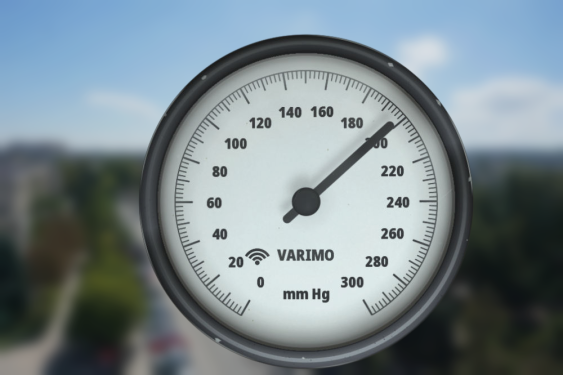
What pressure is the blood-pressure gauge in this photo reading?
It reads 198 mmHg
